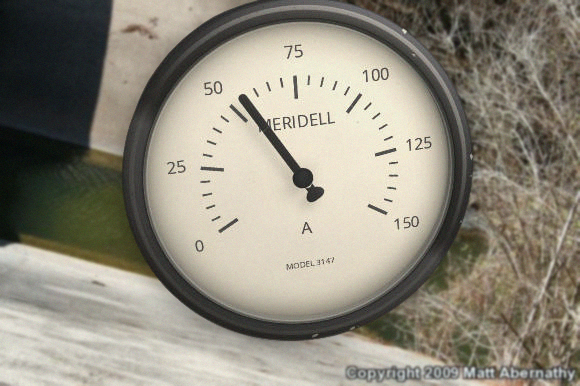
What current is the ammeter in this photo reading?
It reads 55 A
